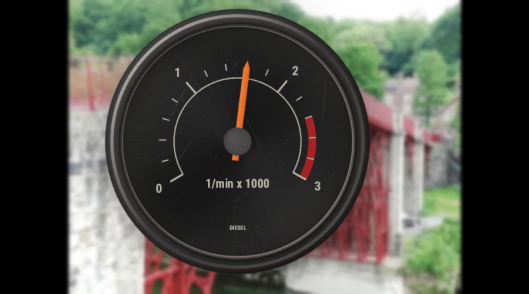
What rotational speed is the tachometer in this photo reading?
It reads 1600 rpm
